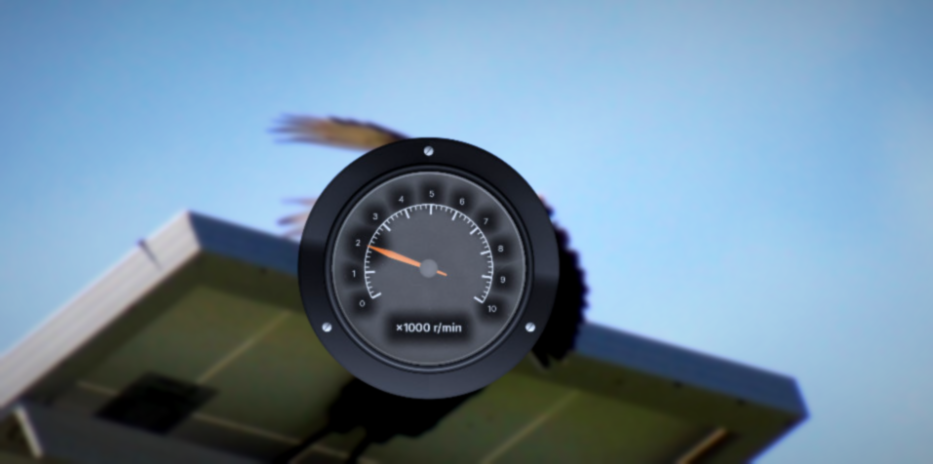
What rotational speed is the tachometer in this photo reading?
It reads 2000 rpm
